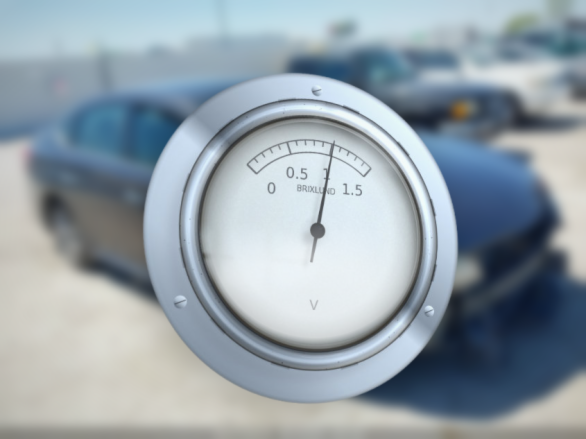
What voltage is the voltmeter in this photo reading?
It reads 1 V
